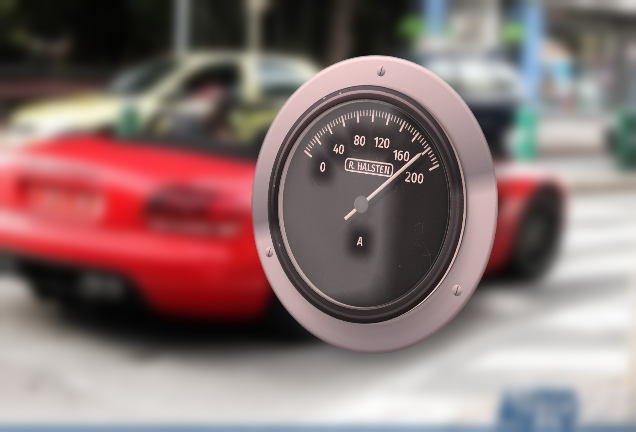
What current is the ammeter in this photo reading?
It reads 180 A
